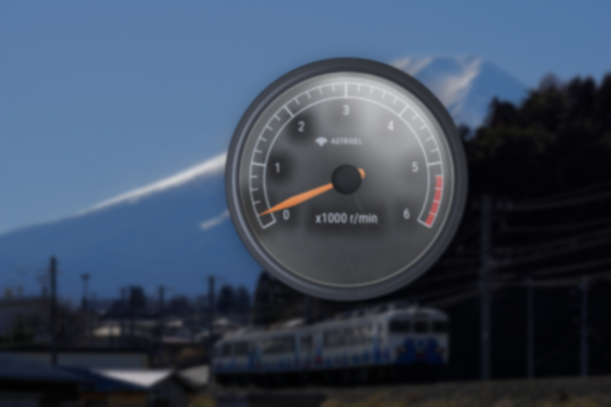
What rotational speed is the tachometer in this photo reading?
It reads 200 rpm
